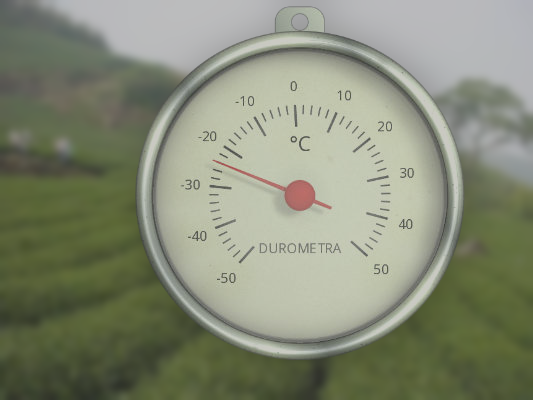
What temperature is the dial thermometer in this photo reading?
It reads -24 °C
